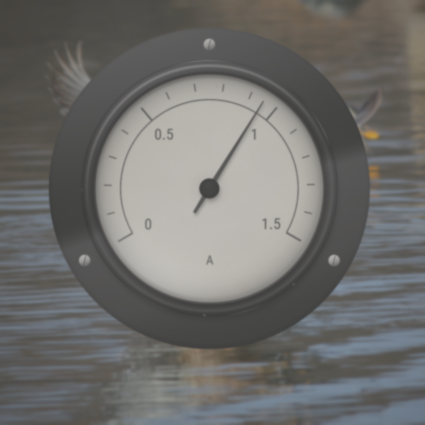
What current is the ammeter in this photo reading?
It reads 0.95 A
